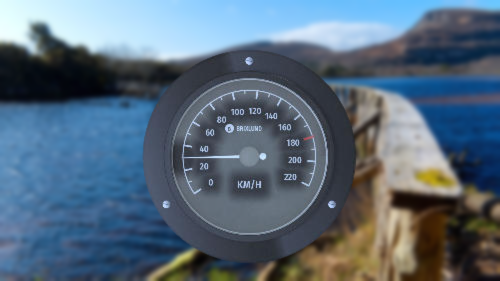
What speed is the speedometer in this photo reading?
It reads 30 km/h
